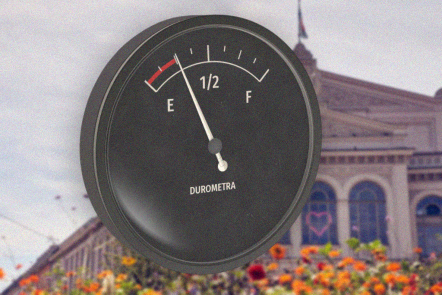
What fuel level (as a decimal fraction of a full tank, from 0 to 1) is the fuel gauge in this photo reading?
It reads 0.25
